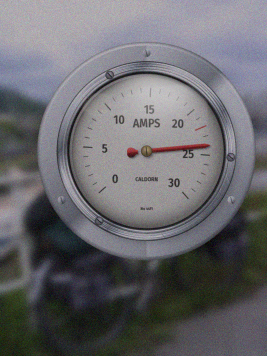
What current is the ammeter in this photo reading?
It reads 24 A
